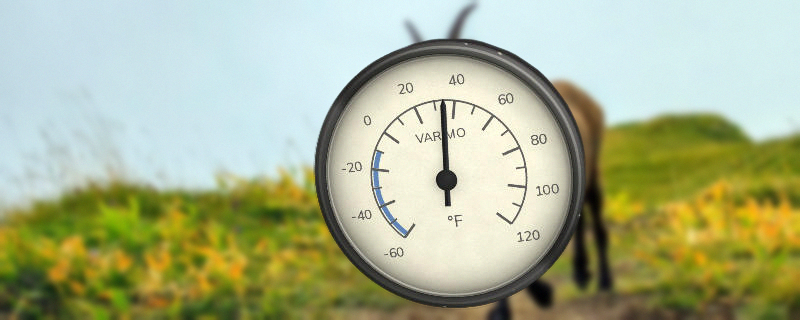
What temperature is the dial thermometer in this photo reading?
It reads 35 °F
